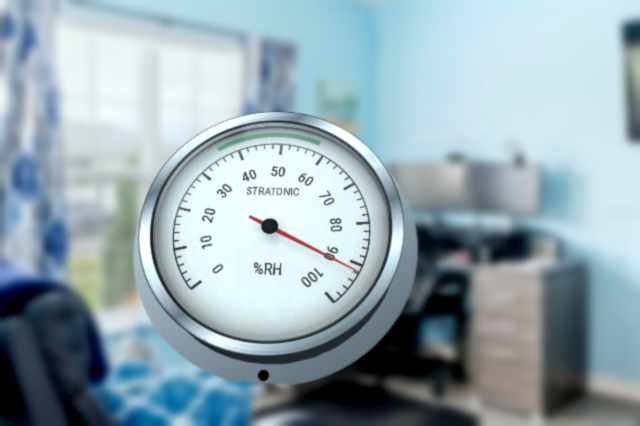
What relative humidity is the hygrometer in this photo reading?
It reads 92 %
